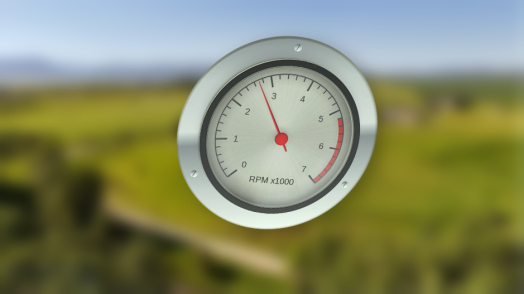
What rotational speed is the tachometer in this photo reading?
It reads 2700 rpm
